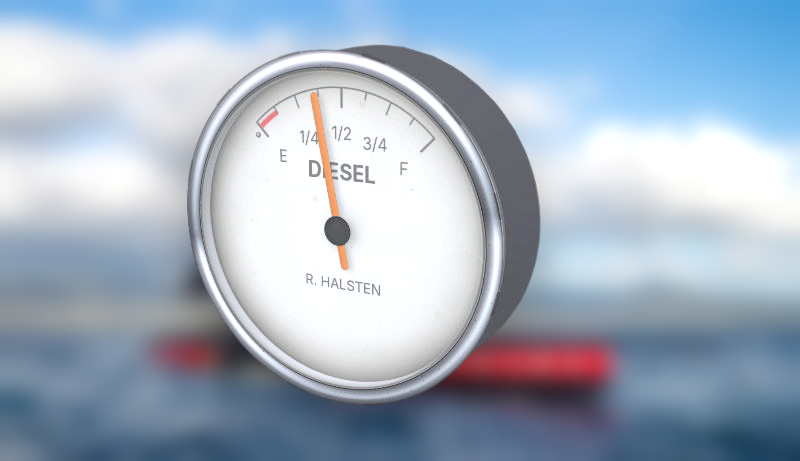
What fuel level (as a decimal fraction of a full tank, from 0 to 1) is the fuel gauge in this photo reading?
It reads 0.375
